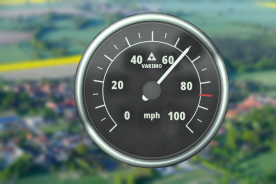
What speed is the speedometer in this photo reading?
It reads 65 mph
